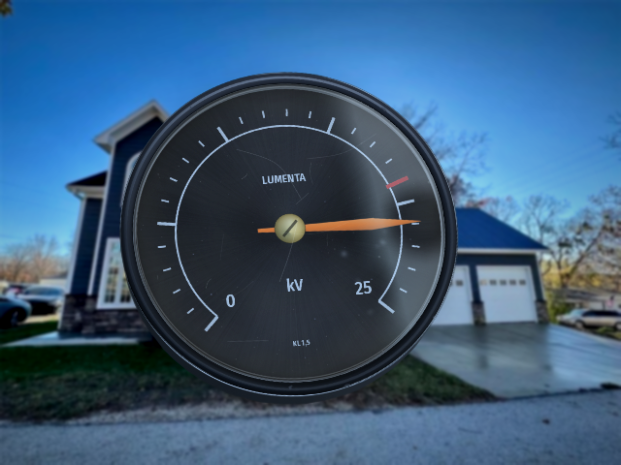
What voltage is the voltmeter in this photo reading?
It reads 21 kV
